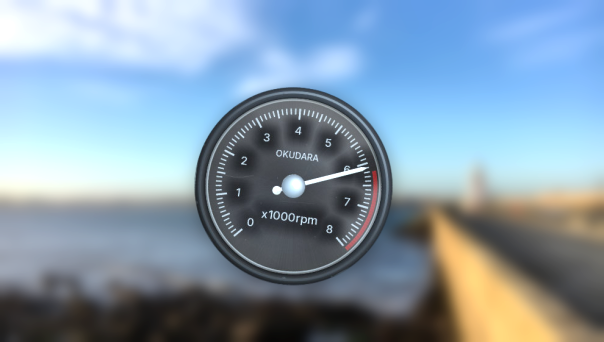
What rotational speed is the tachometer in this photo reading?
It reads 6100 rpm
